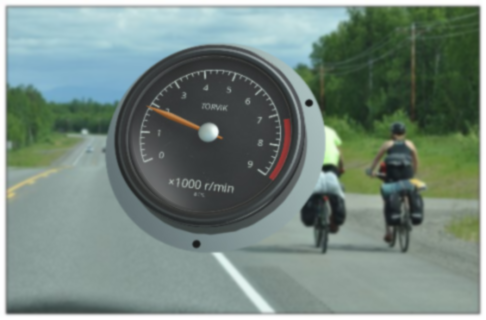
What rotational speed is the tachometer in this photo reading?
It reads 1800 rpm
